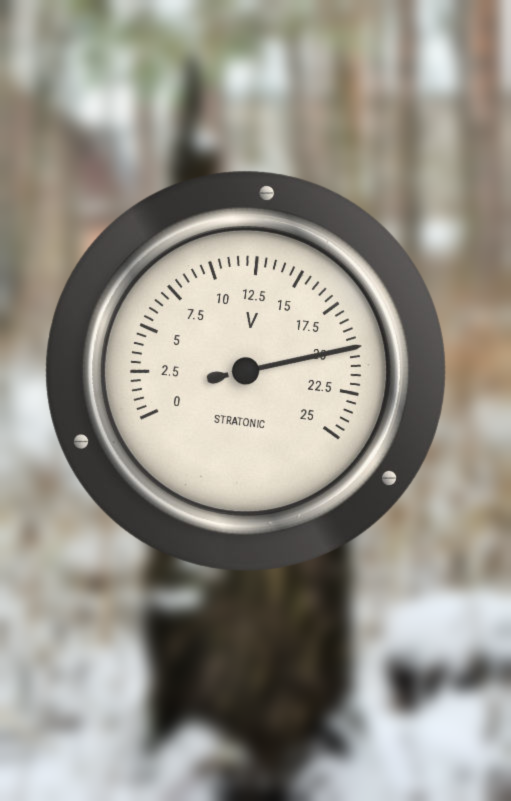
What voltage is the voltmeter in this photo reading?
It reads 20 V
